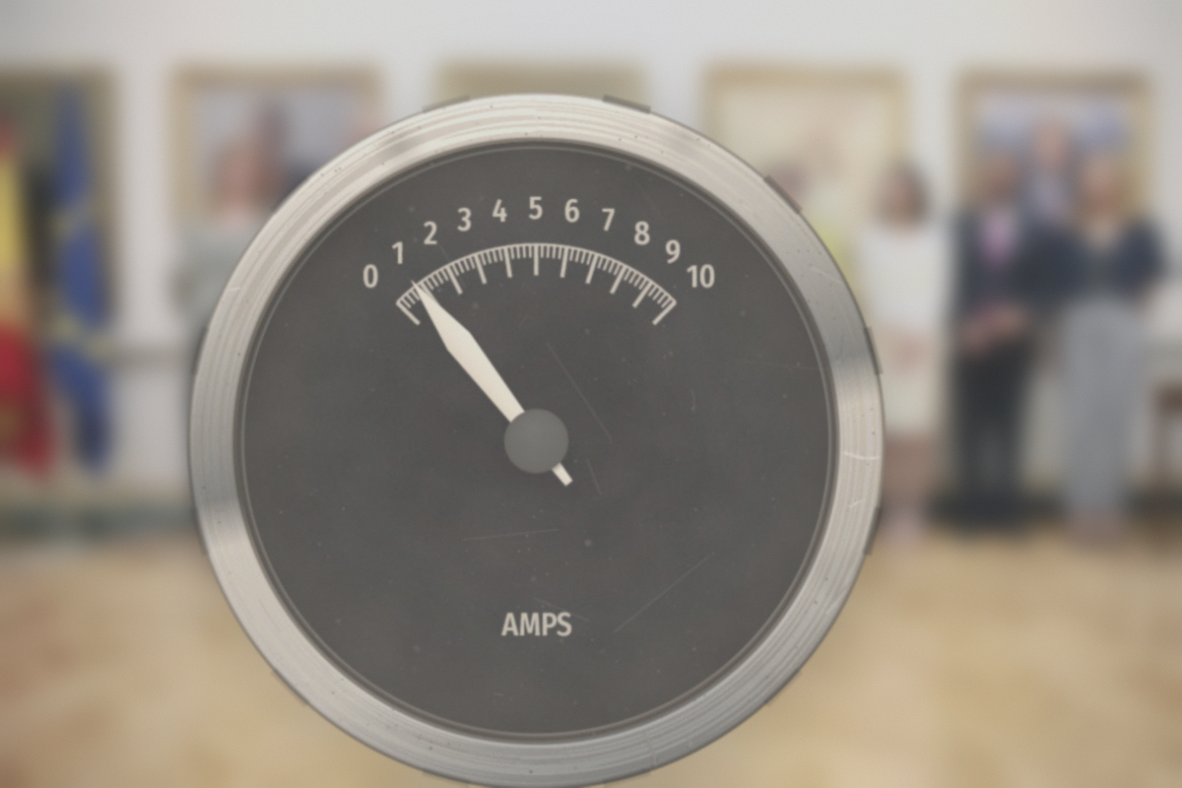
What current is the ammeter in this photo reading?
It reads 0.8 A
